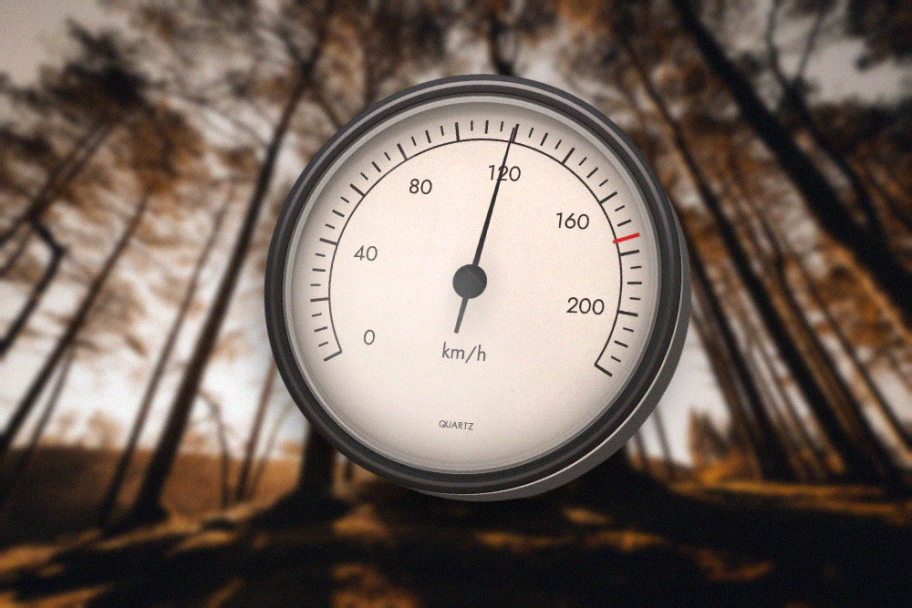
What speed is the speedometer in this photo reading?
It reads 120 km/h
